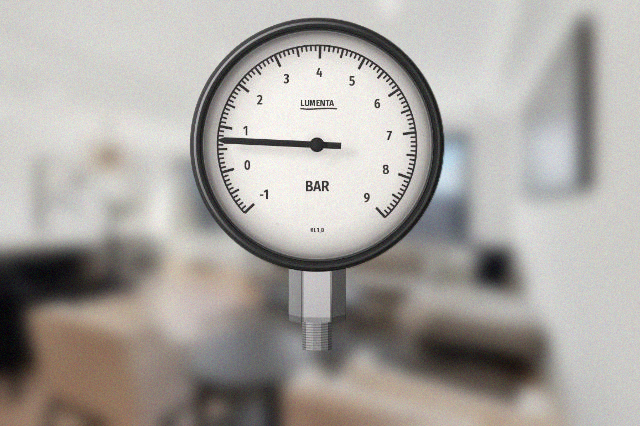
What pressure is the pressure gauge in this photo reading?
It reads 0.7 bar
